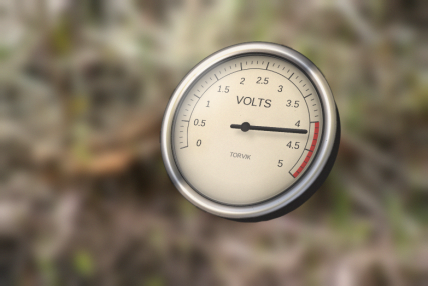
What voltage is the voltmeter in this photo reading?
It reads 4.2 V
